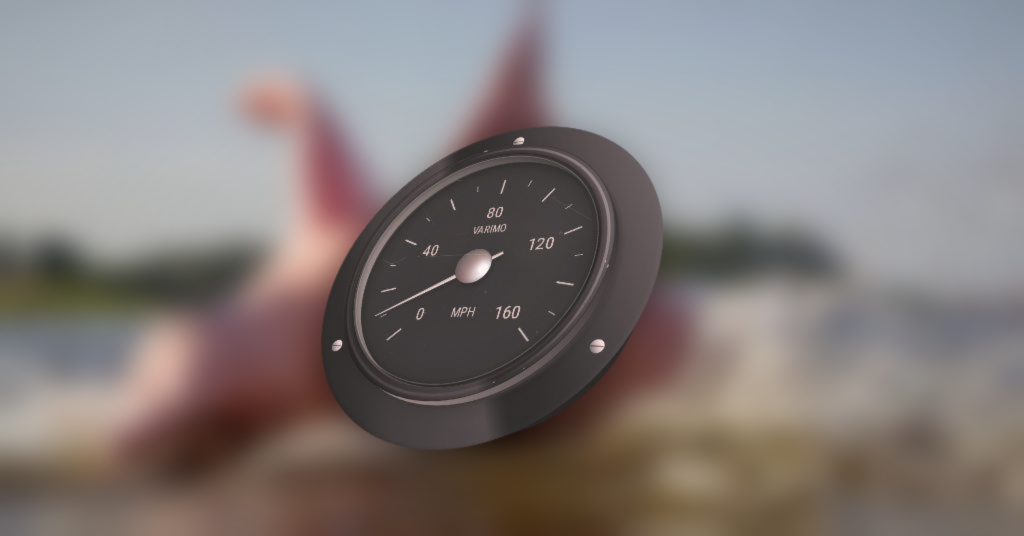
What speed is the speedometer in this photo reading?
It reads 10 mph
